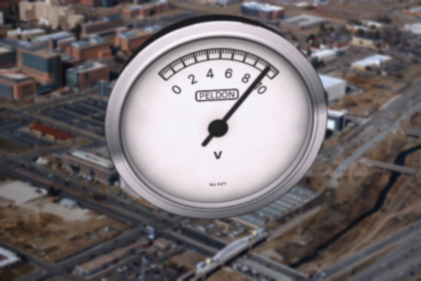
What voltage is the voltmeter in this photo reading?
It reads 9 V
